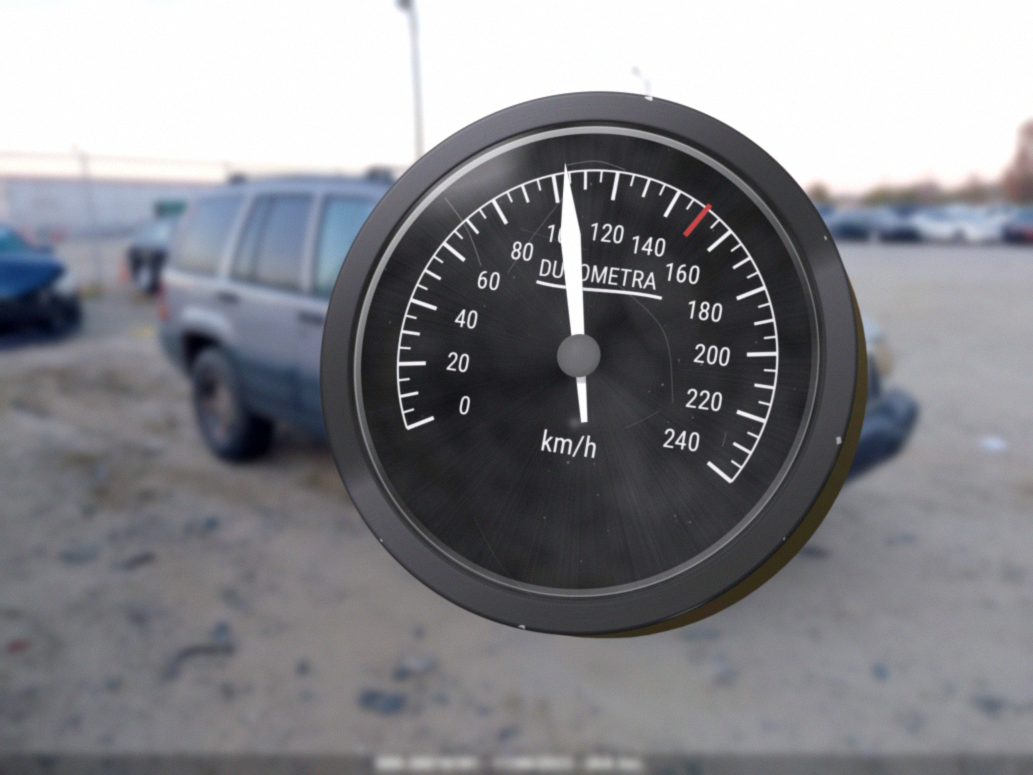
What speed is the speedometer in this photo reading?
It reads 105 km/h
